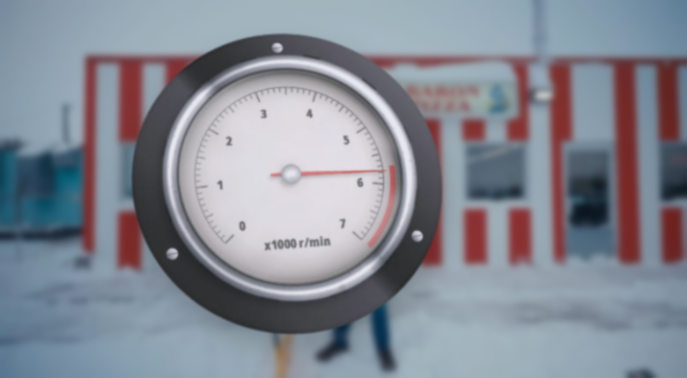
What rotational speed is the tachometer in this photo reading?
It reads 5800 rpm
